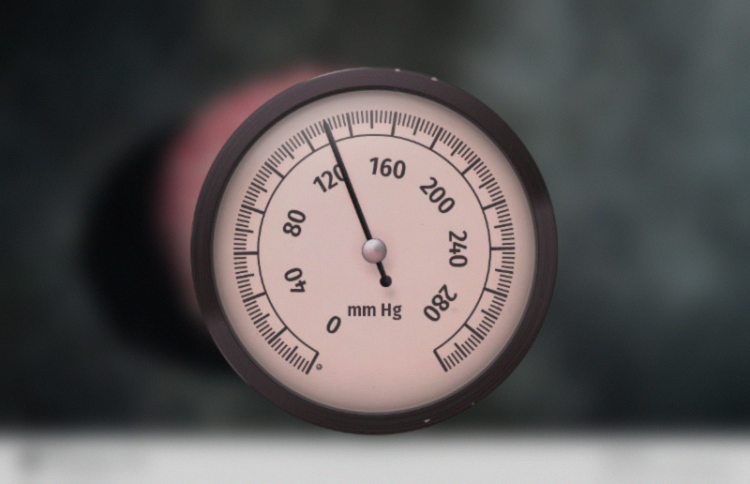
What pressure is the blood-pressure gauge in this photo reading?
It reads 130 mmHg
